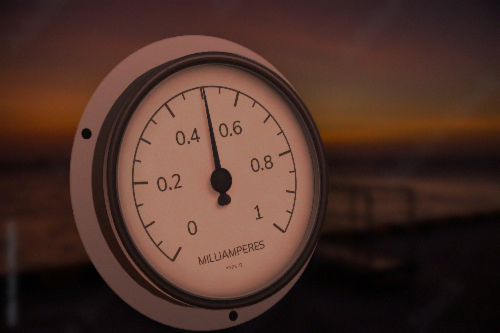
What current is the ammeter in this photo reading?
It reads 0.5 mA
